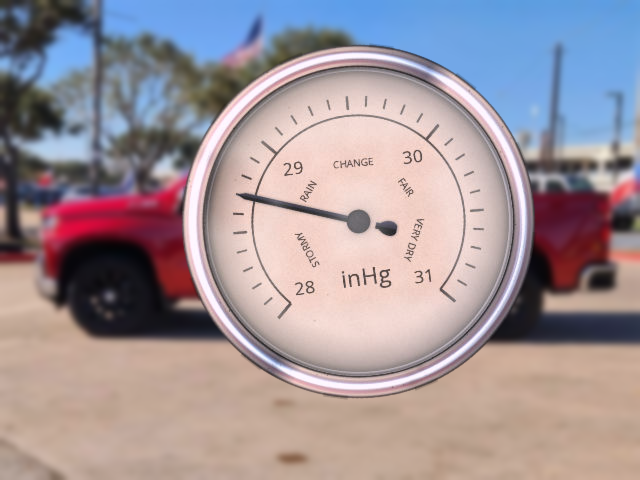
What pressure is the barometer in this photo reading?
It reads 28.7 inHg
